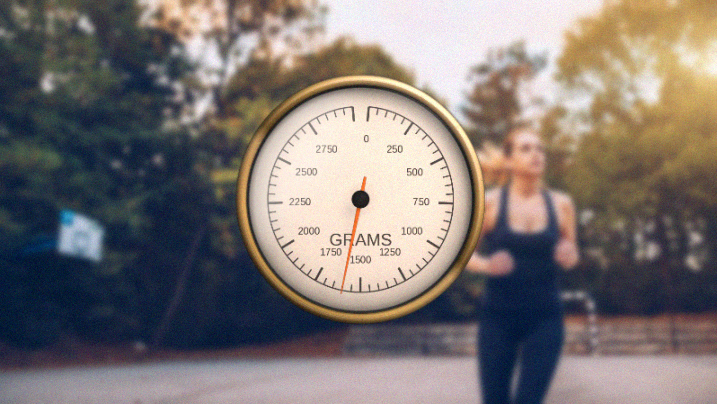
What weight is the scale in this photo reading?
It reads 1600 g
